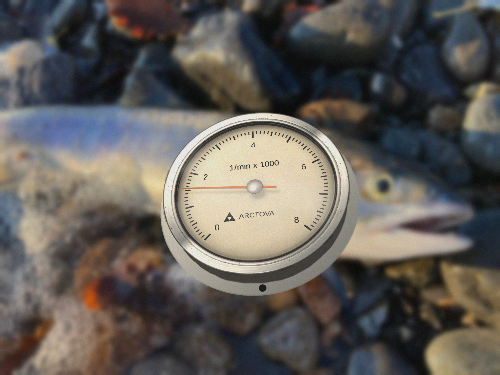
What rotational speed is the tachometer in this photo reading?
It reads 1500 rpm
